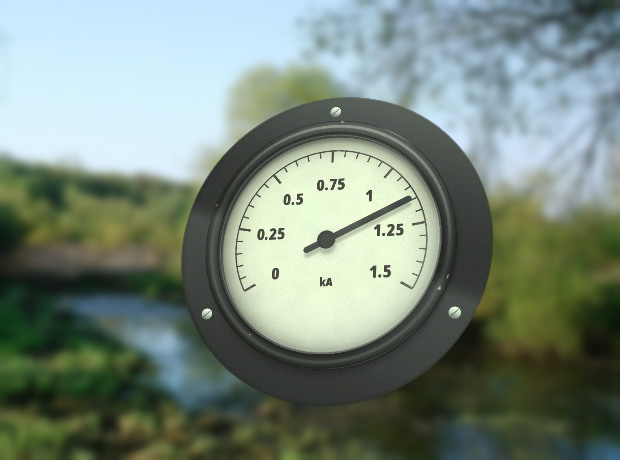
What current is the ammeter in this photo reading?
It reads 1.15 kA
